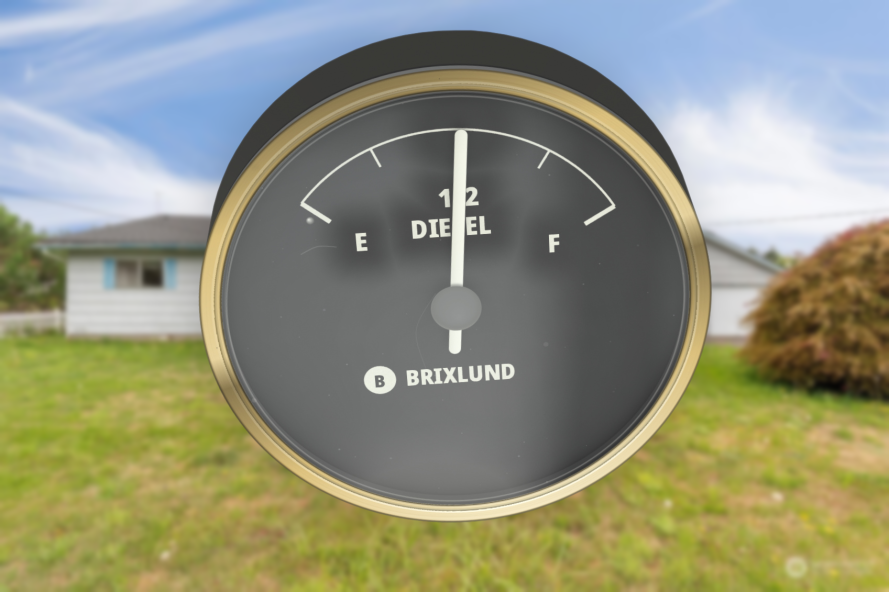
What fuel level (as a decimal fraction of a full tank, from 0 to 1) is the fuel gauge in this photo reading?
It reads 0.5
